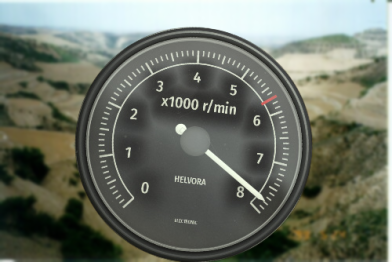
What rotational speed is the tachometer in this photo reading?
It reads 7800 rpm
